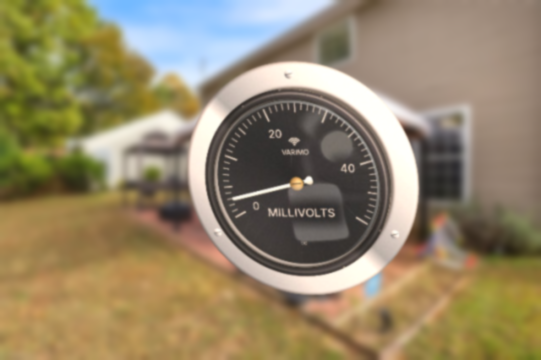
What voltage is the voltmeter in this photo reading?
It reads 3 mV
